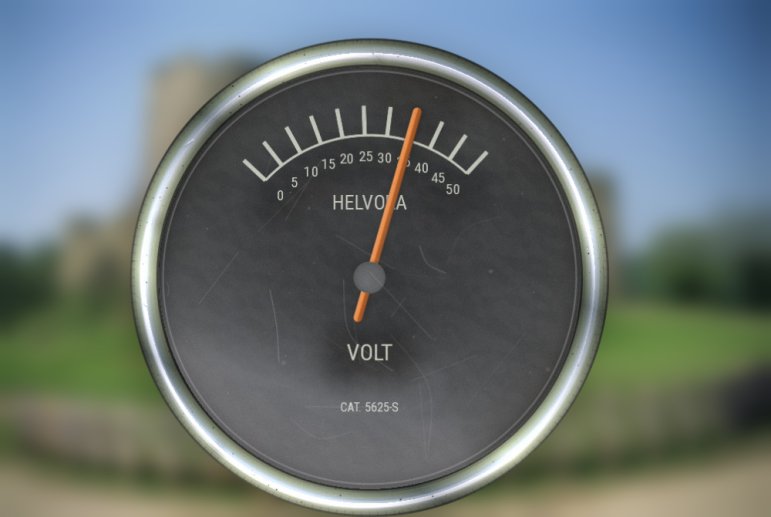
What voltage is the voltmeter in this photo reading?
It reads 35 V
